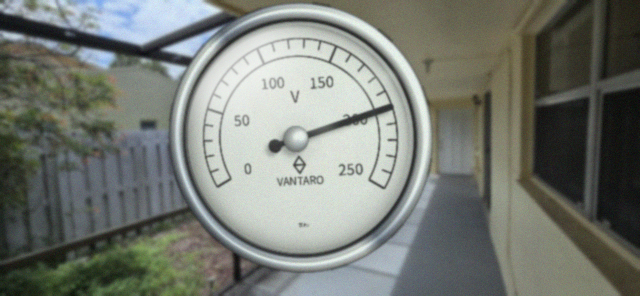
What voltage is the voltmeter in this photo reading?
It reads 200 V
